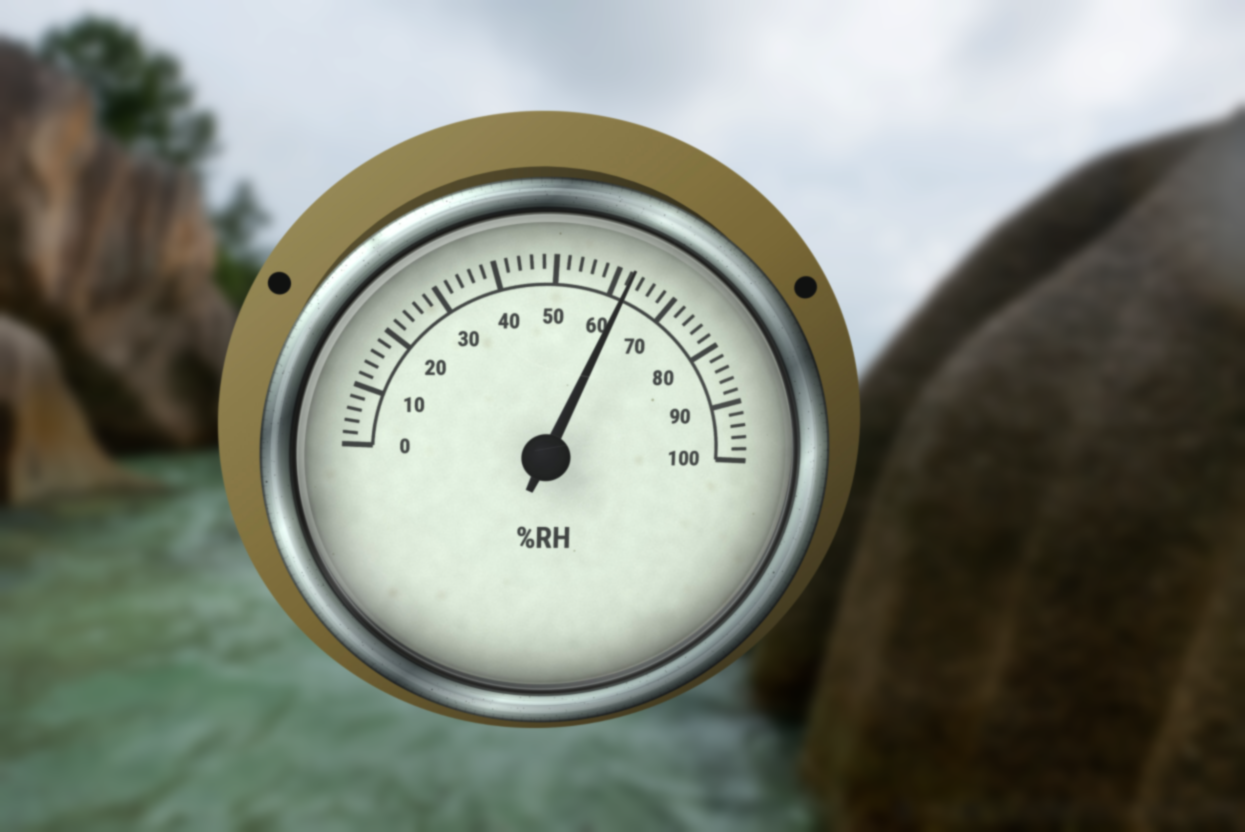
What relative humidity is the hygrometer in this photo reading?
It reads 62 %
